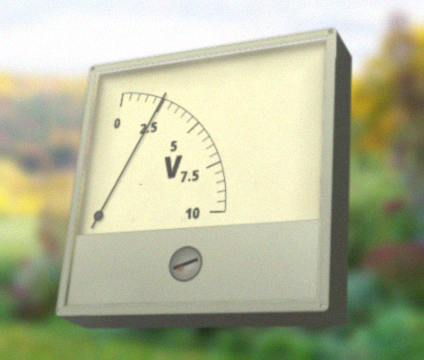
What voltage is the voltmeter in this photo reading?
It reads 2.5 V
